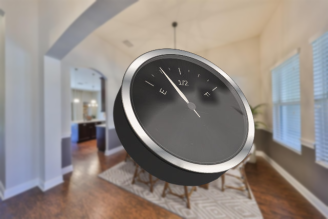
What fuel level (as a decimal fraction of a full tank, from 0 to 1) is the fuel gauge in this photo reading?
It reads 0.25
